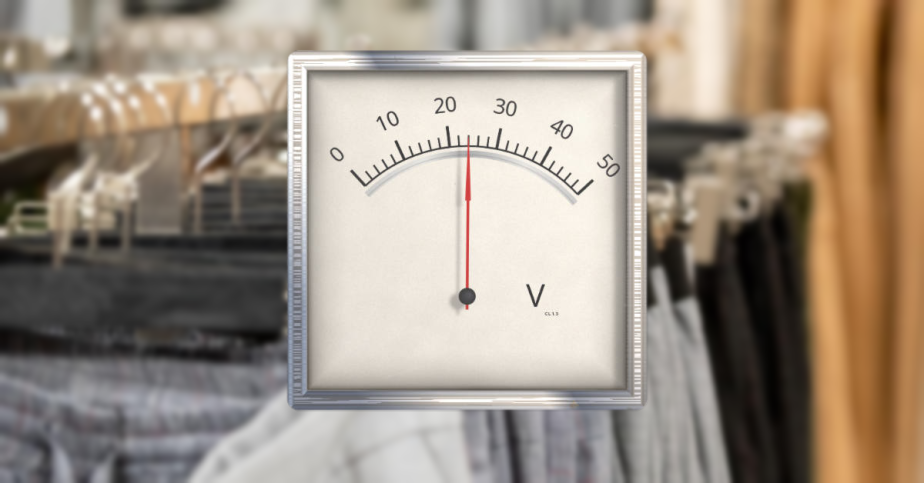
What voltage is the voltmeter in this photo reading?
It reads 24 V
